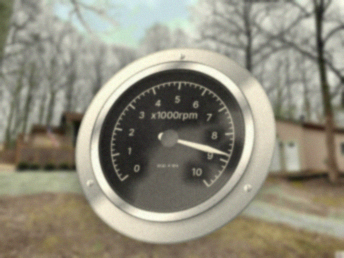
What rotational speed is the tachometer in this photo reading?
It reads 8800 rpm
